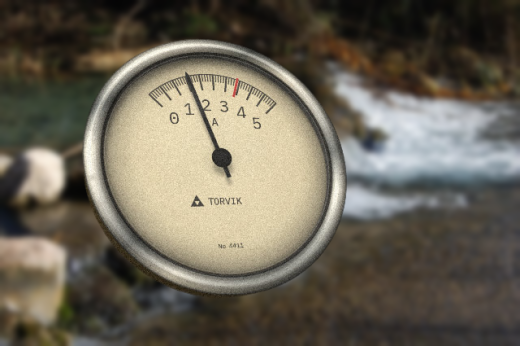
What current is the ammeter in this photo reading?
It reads 1.5 A
